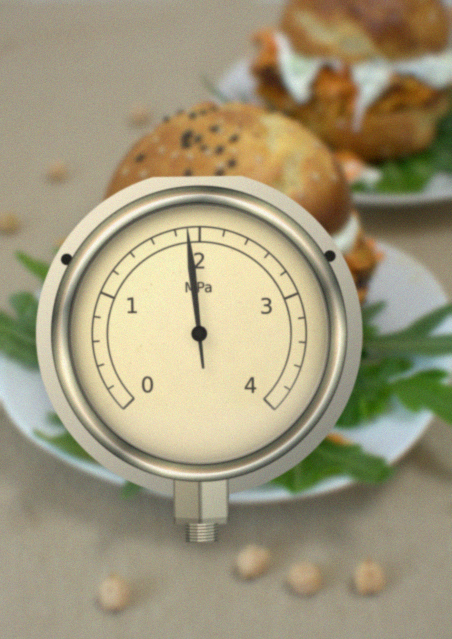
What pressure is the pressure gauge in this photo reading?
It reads 1.9 MPa
